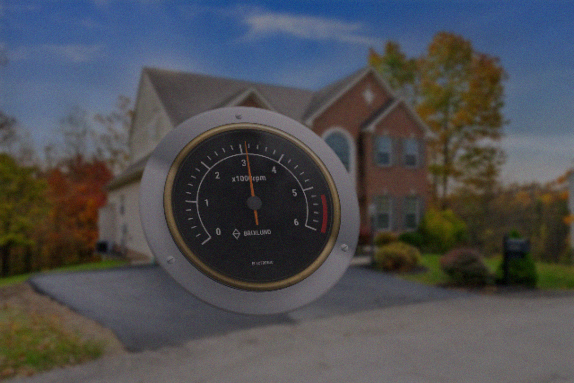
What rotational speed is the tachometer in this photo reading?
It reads 3100 rpm
